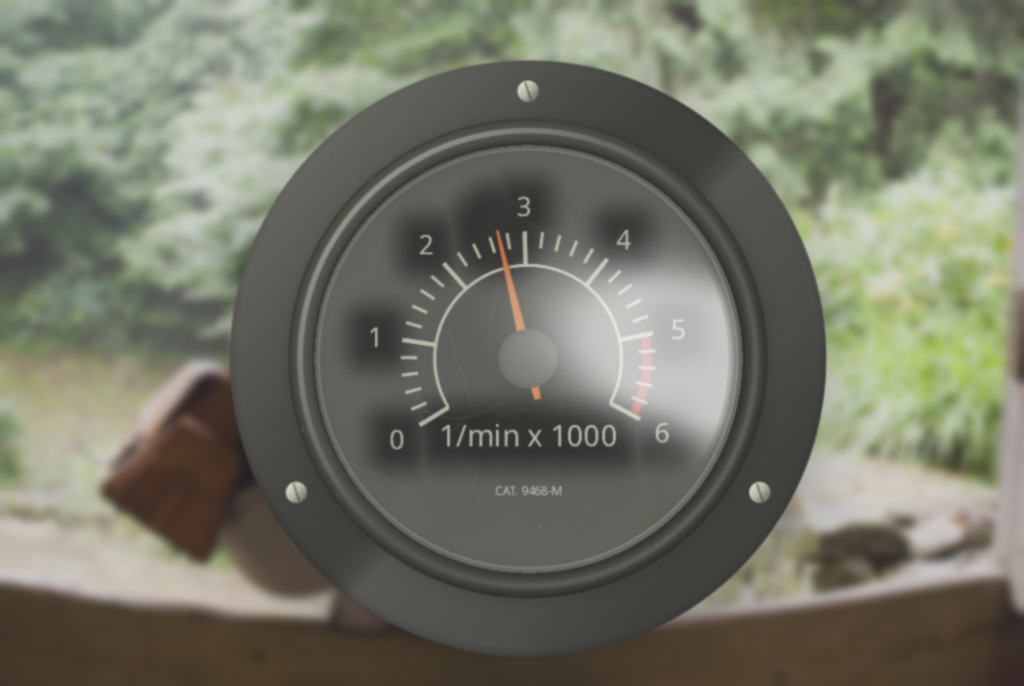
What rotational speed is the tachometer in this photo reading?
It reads 2700 rpm
